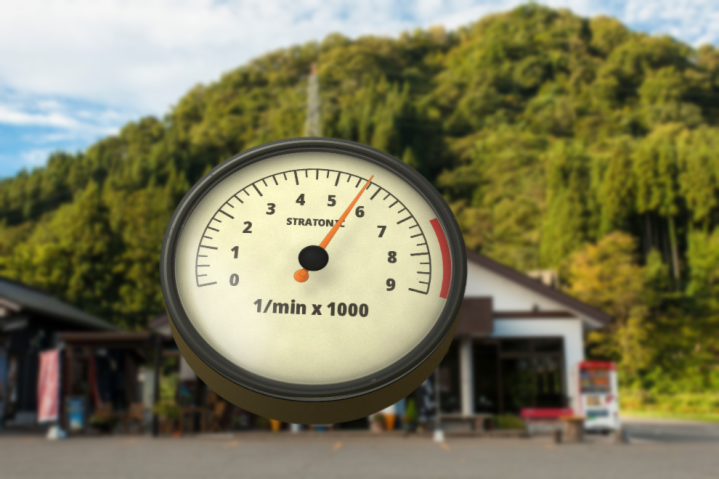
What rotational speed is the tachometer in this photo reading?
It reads 5750 rpm
